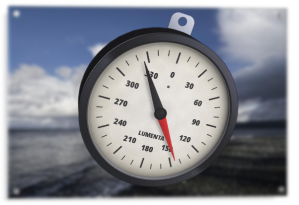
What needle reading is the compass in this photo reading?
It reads 145 °
